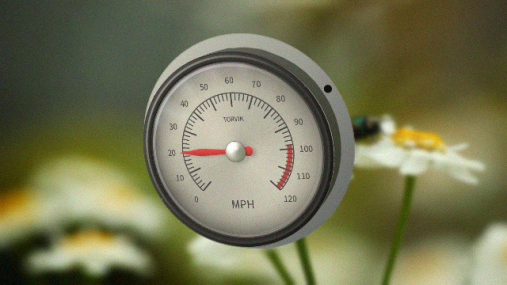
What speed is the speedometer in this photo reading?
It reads 20 mph
